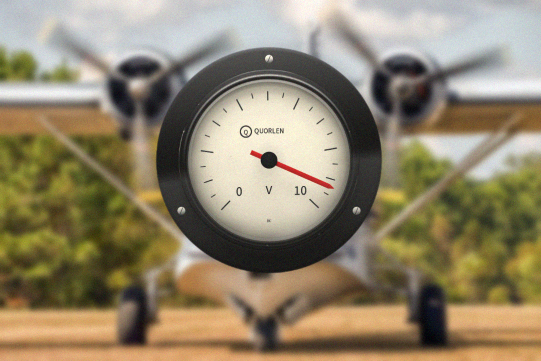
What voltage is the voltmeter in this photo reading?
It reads 9.25 V
